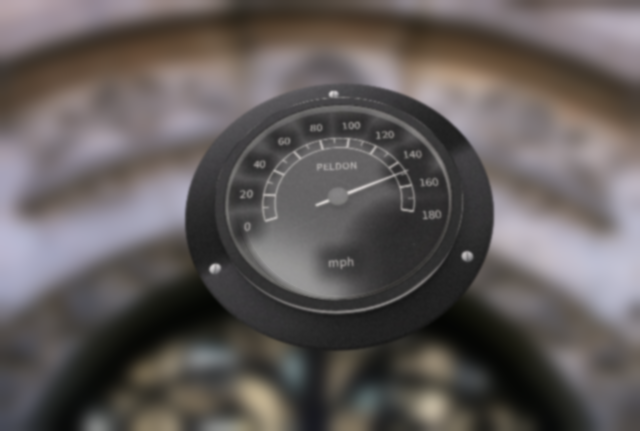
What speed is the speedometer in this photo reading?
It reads 150 mph
